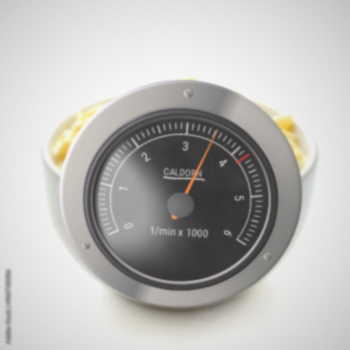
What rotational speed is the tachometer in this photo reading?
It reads 3500 rpm
